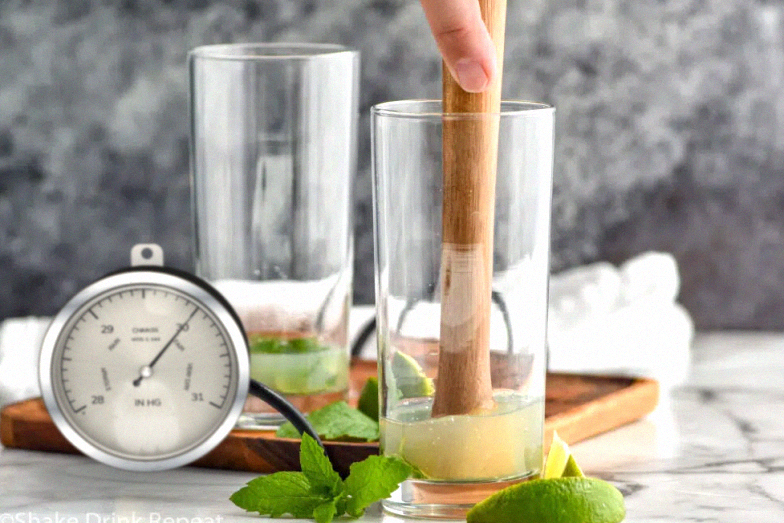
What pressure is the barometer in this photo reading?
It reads 30 inHg
